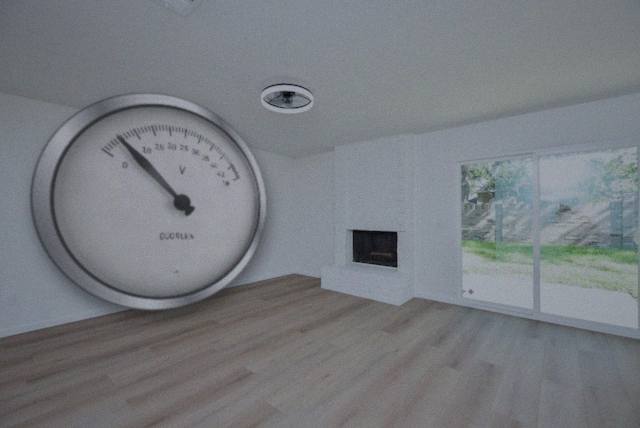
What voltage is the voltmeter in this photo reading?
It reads 5 V
